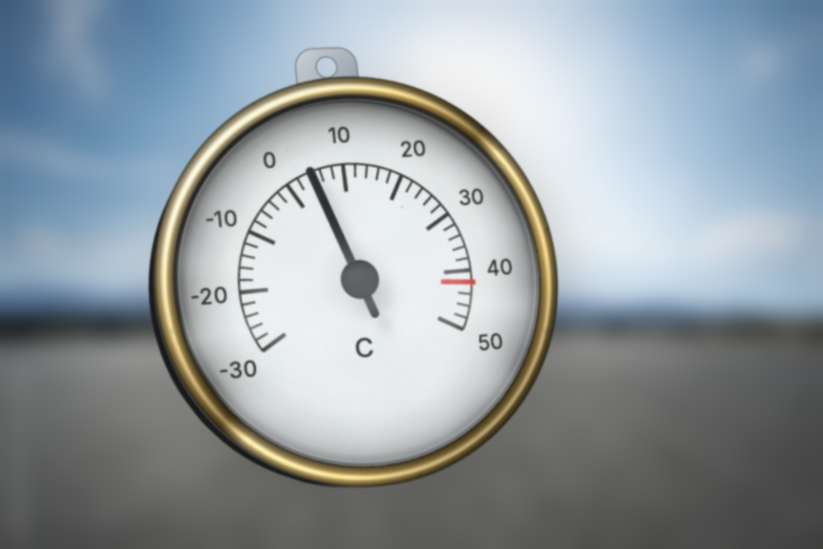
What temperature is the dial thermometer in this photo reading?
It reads 4 °C
